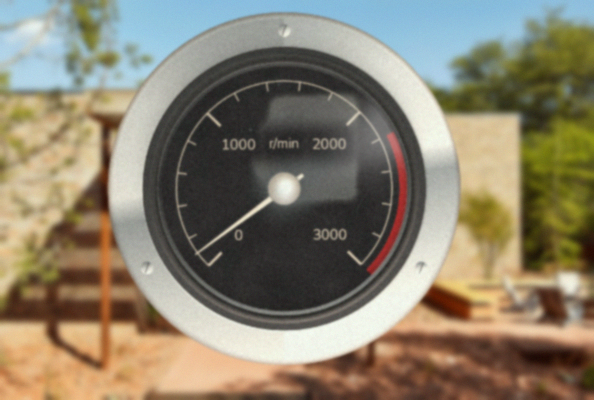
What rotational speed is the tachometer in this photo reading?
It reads 100 rpm
